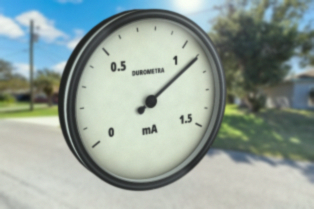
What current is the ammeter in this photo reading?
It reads 1.1 mA
